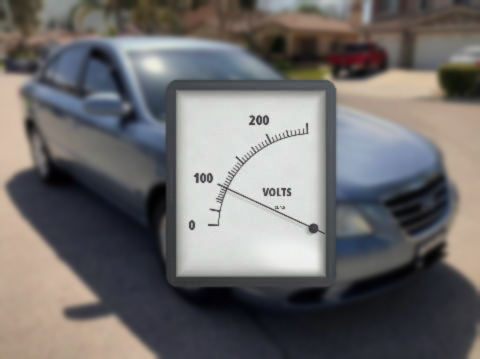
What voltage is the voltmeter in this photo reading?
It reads 100 V
